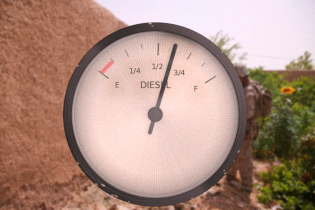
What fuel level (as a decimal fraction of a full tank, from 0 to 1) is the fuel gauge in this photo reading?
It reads 0.625
